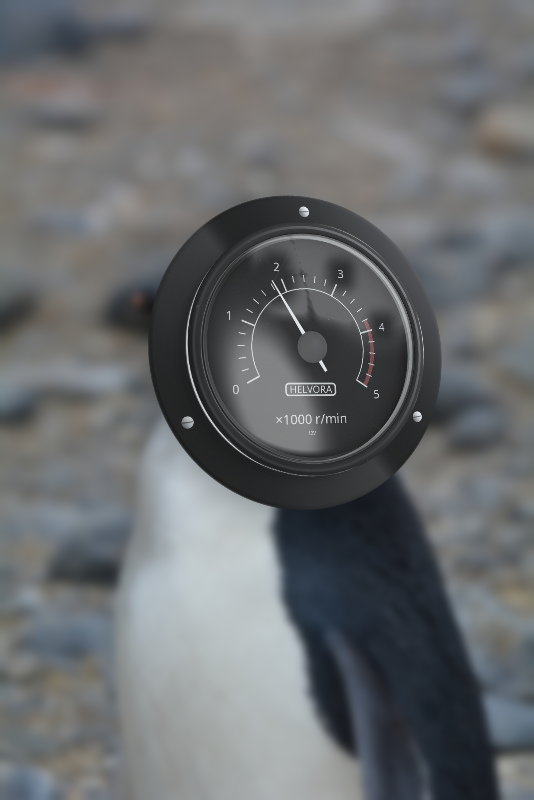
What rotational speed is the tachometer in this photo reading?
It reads 1800 rpm
